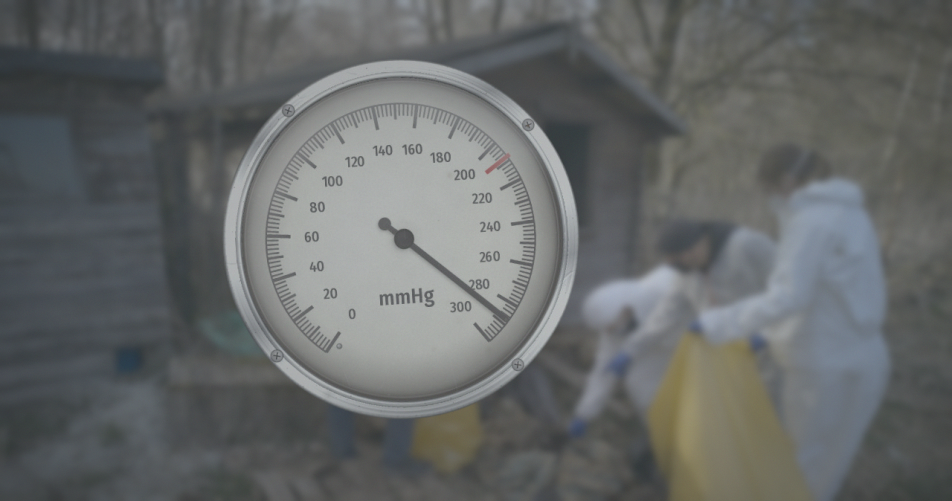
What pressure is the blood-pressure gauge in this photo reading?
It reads 288 mmHg
